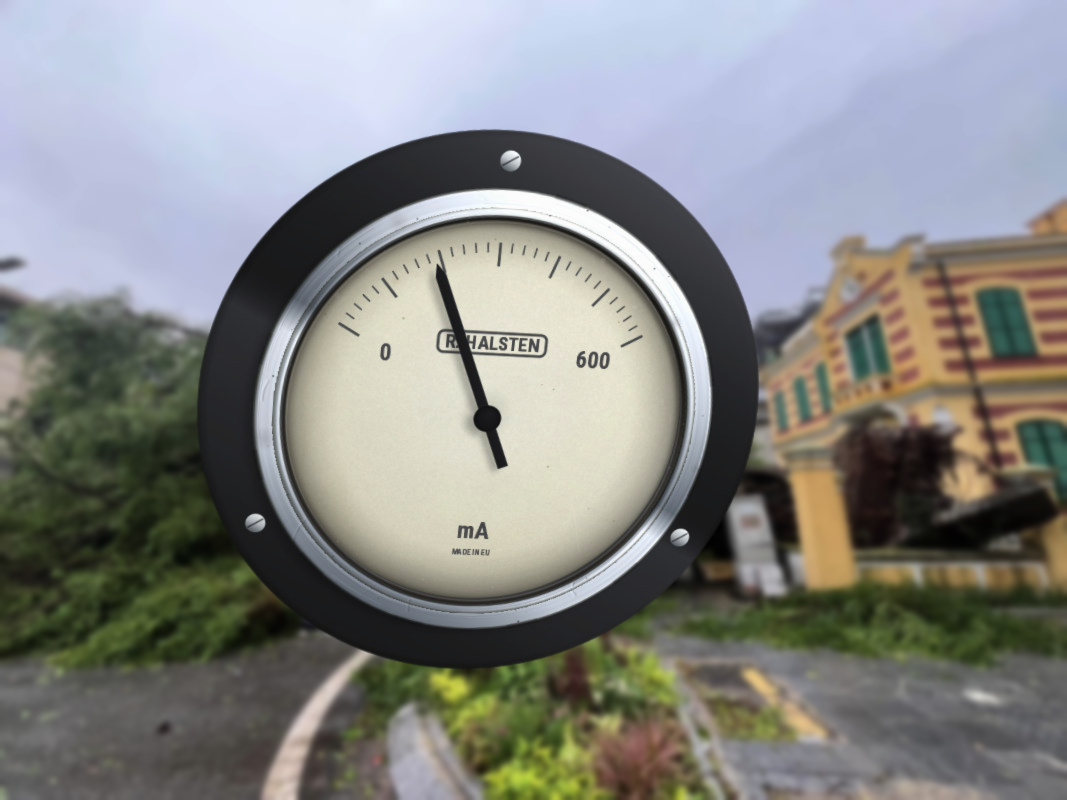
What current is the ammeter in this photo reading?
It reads 190 mA
